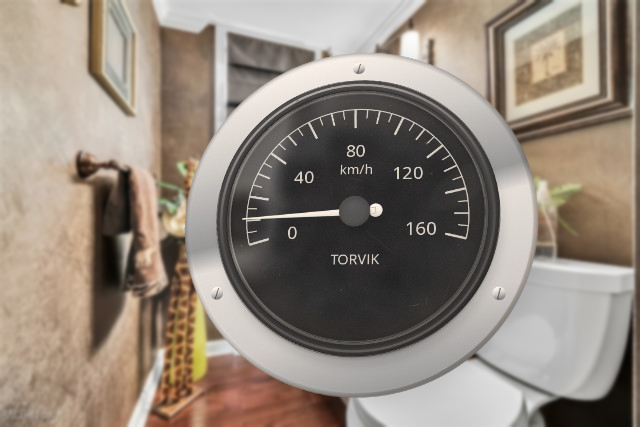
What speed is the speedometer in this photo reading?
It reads 10 km/h
